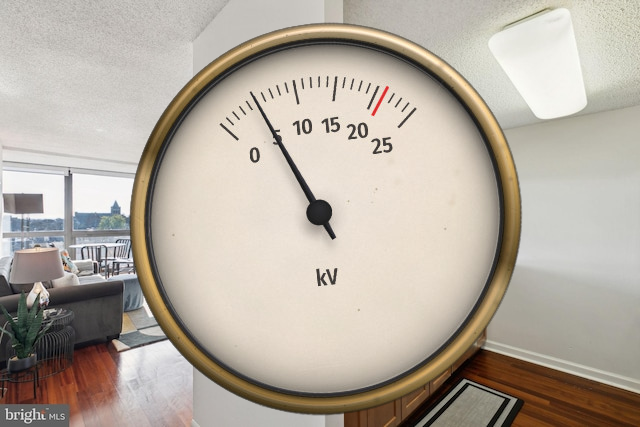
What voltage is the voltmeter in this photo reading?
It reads 5 kV
